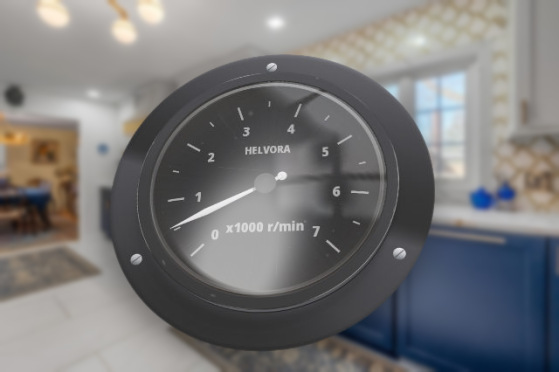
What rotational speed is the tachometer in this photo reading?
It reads 500 rpm
